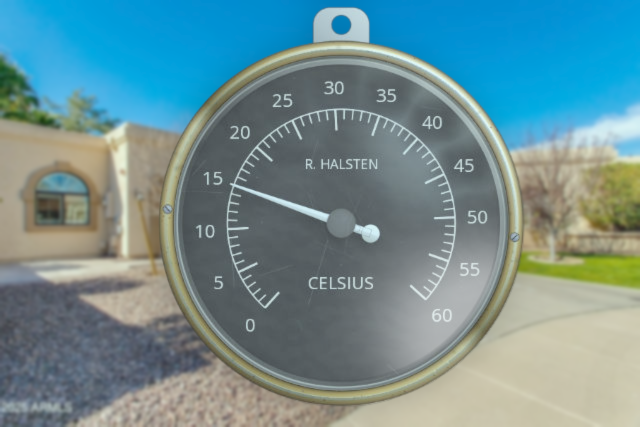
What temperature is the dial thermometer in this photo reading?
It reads 15 °C
